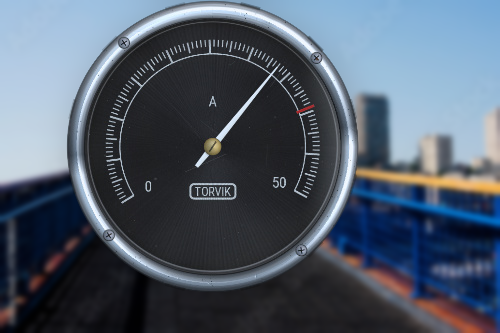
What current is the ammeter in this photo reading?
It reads 33.5 A
